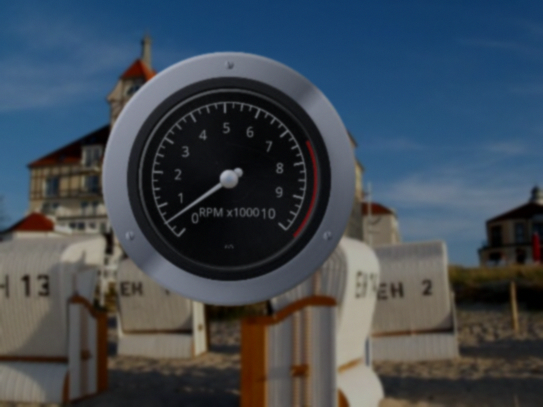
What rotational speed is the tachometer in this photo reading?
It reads 500 rpm
